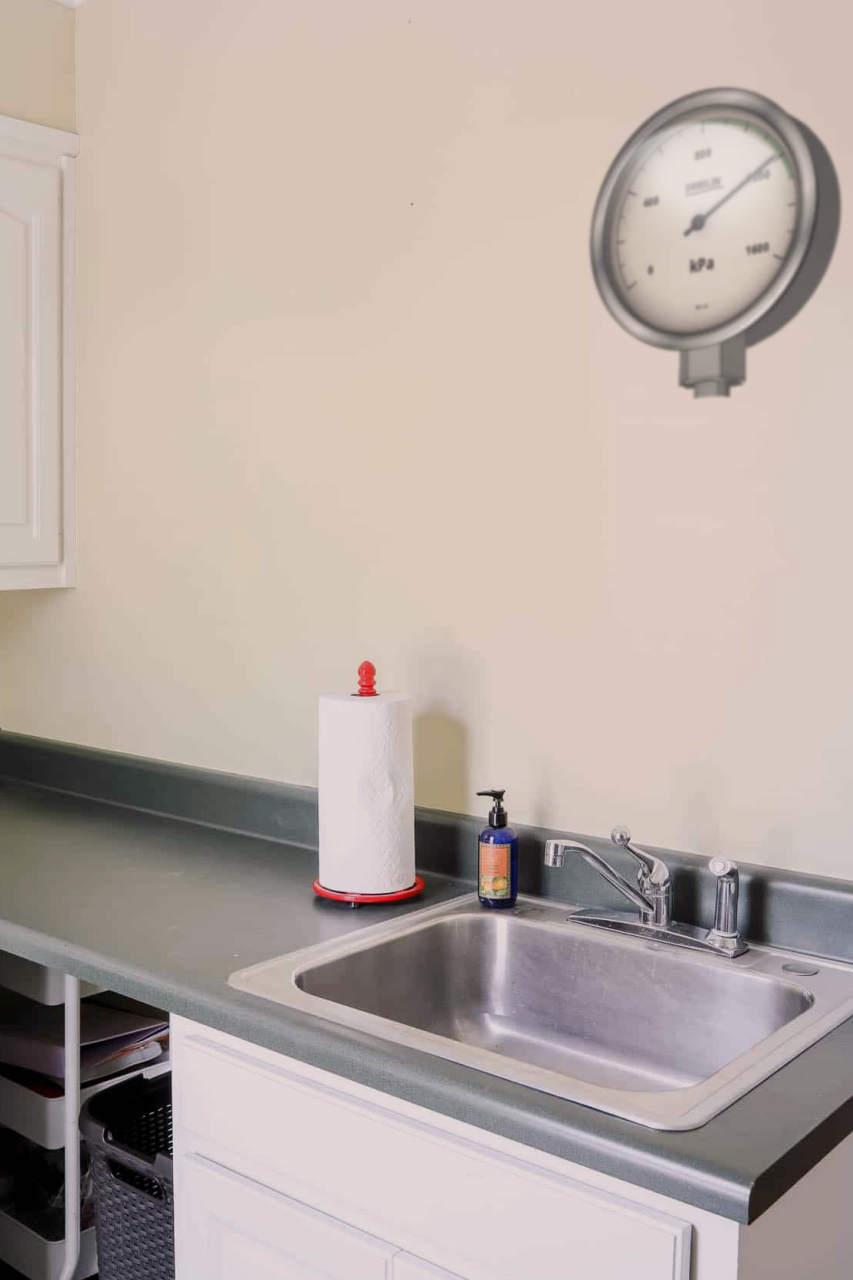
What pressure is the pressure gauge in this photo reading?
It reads 1200 kPa
